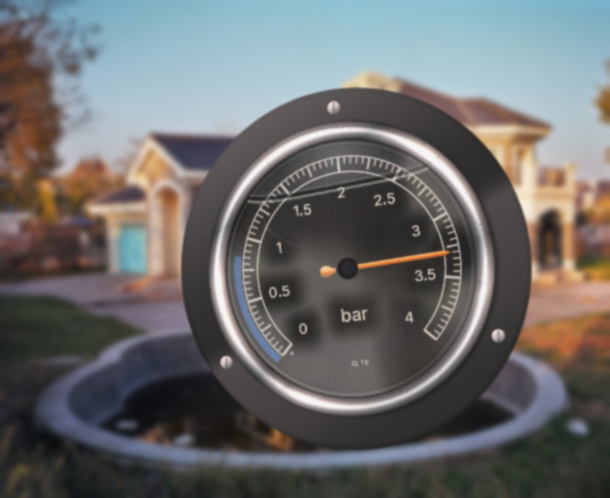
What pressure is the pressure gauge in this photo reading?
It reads 3.3 bar
